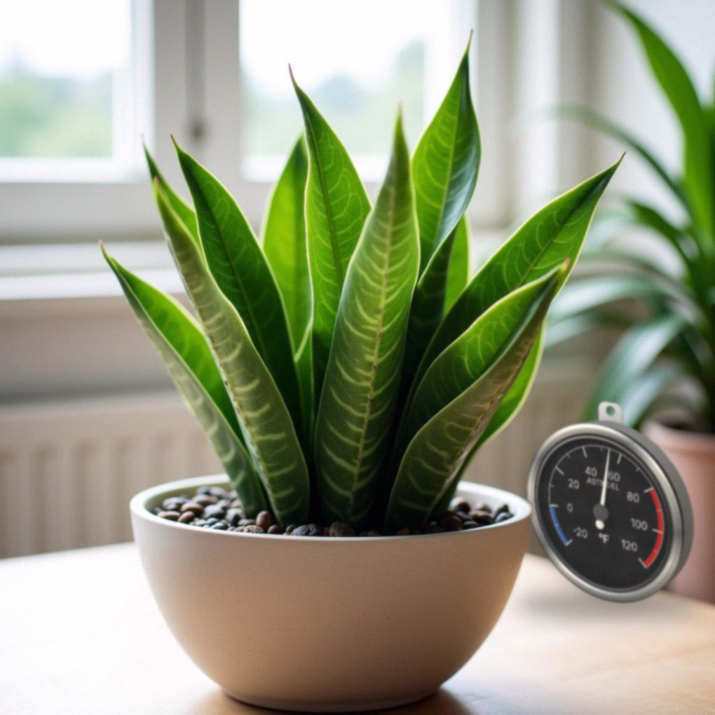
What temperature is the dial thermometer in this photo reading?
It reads 55 °F
